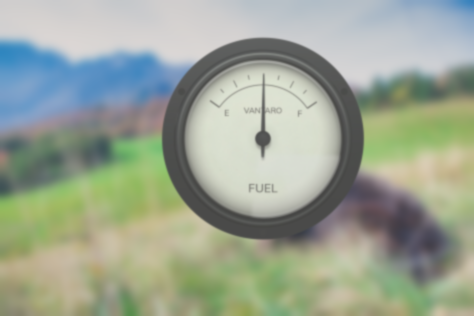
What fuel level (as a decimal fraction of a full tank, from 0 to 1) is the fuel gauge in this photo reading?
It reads 0.5
